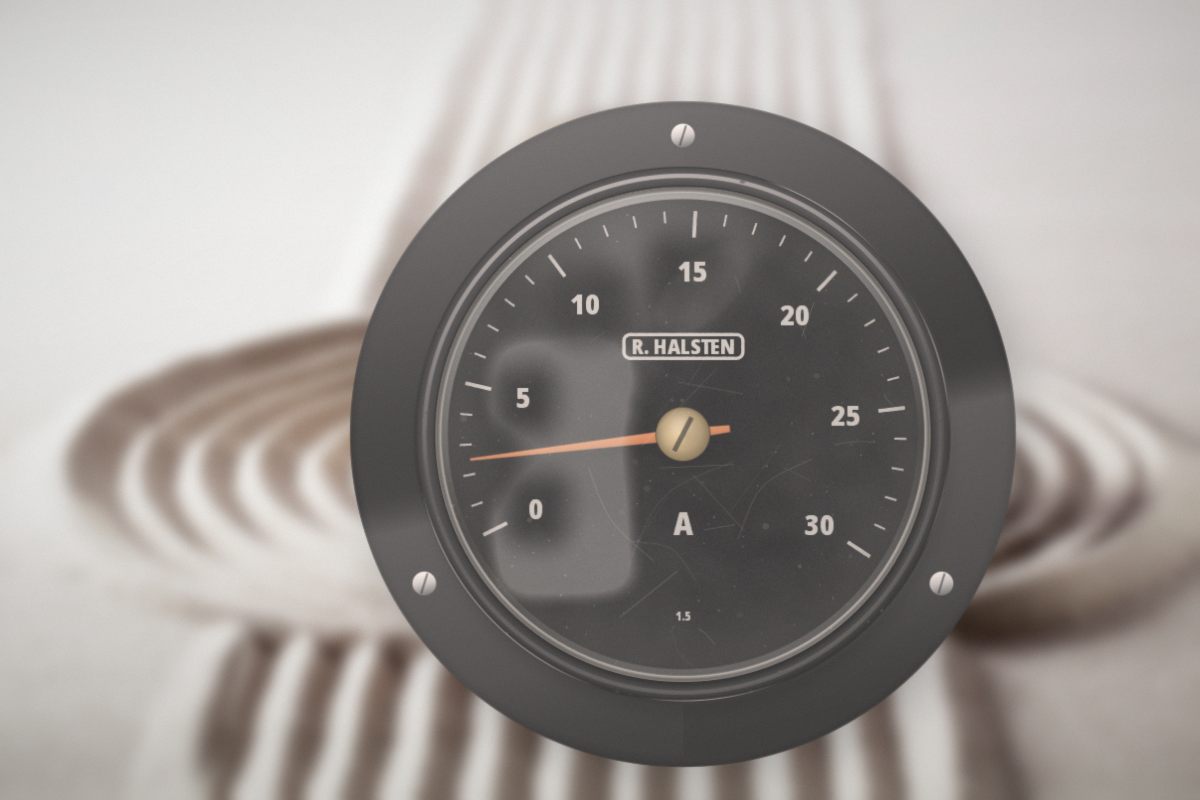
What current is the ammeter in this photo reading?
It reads 2.5 A
